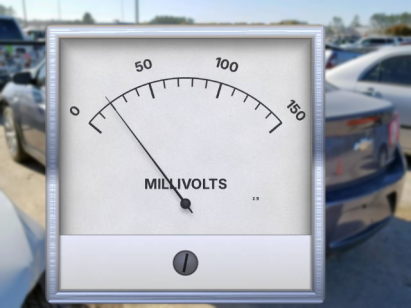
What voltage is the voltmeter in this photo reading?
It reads 20 mV
